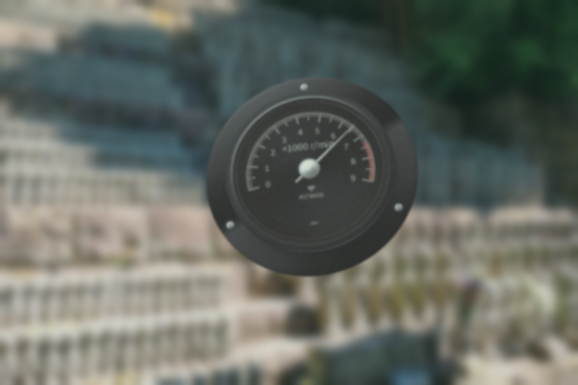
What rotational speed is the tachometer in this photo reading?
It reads 6500 rpm
